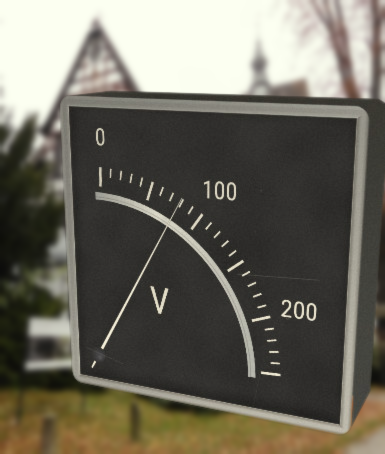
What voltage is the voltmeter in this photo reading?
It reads 80 V
